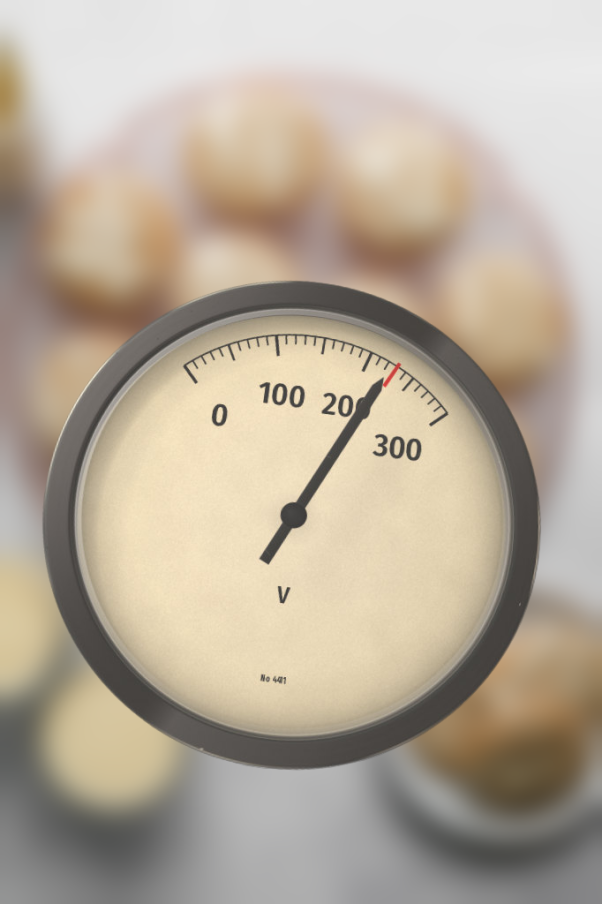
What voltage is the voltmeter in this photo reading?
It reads 225 V
